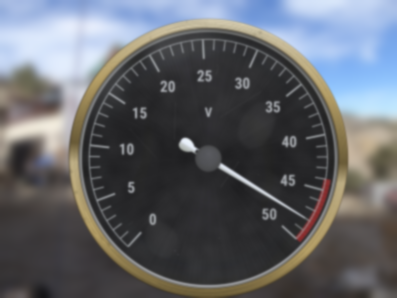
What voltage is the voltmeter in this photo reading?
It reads 48 V
